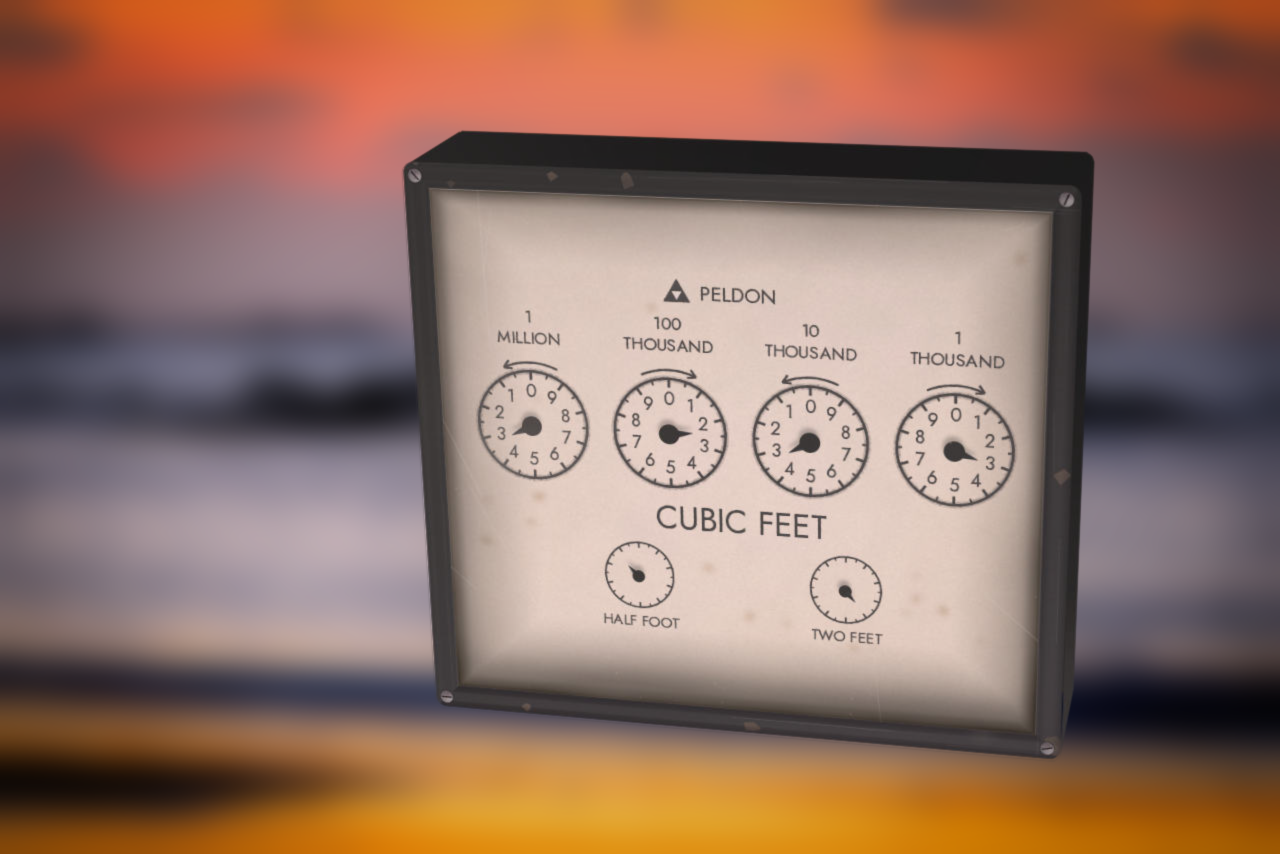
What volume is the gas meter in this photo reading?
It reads 323300 ft³
